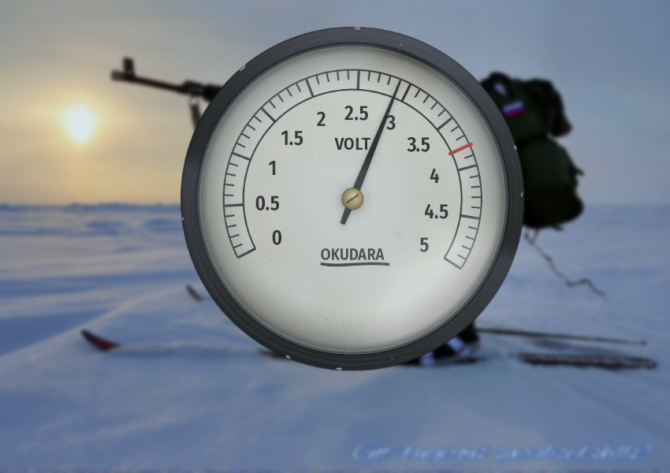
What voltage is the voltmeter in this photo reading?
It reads 2.9 V
